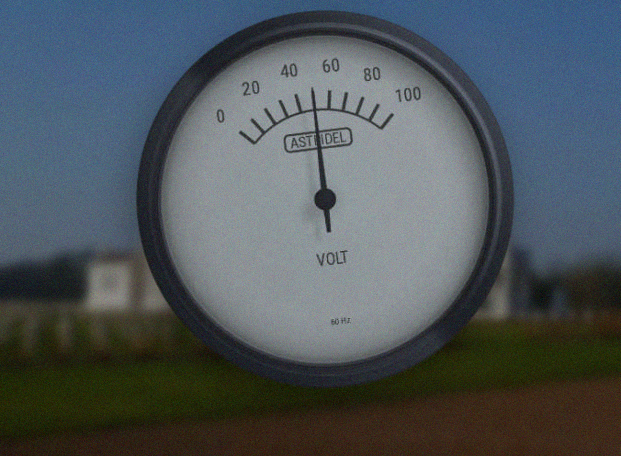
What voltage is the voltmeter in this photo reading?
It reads 50 V
